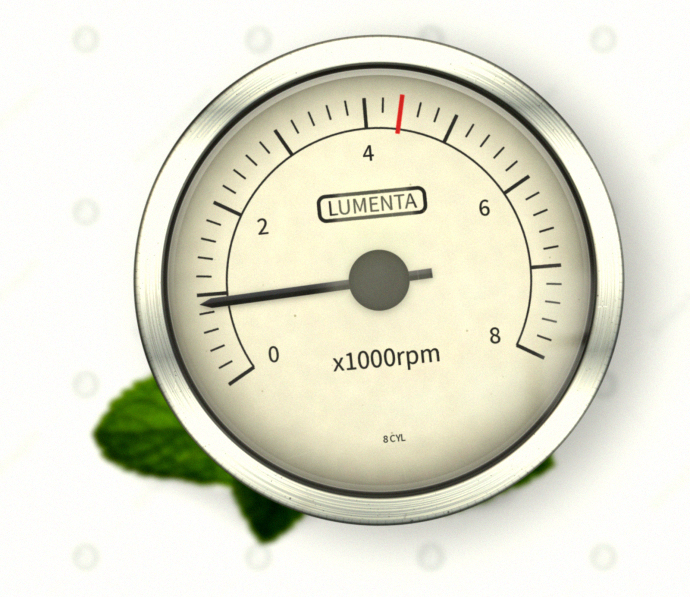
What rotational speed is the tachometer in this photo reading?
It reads 900 rpm
